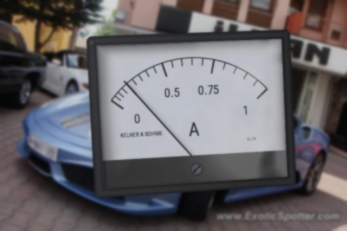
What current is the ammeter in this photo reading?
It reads 0.25 A
